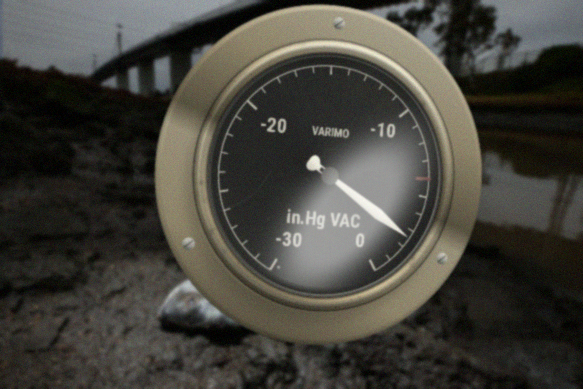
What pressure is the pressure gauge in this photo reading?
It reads -2.5 inHg
